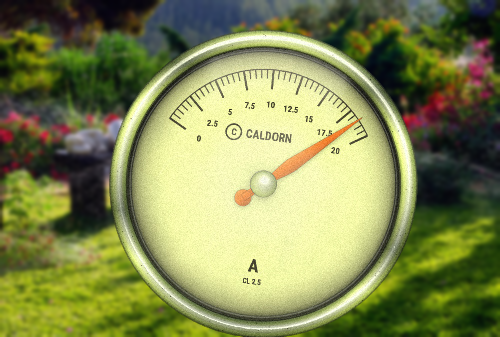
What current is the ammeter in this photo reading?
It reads 18.5 A
